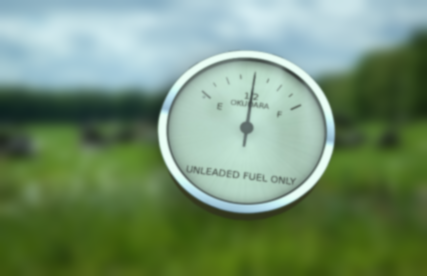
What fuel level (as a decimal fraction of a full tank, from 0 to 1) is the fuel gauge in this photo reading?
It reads 0.5
